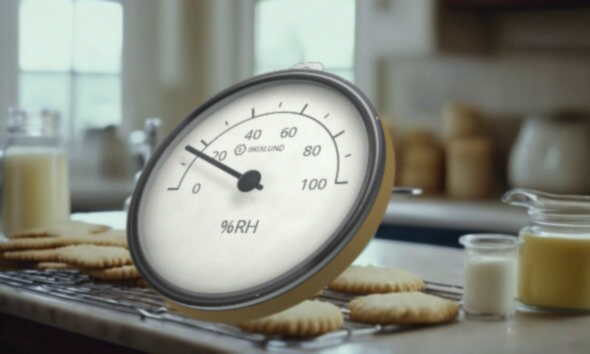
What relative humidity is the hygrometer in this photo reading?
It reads 15 %
